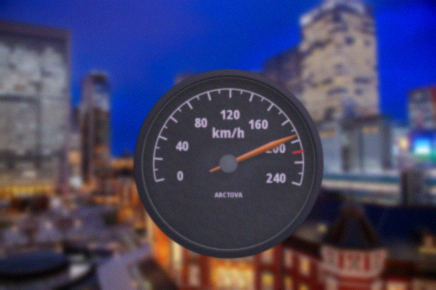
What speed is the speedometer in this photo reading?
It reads 195 km/h
